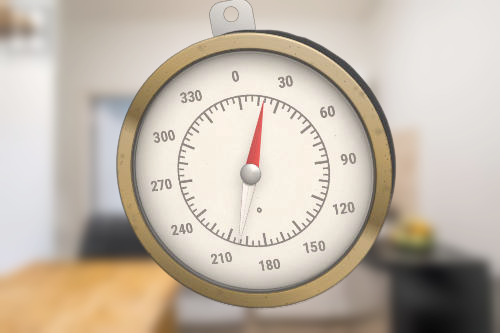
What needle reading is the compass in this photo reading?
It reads 20 °
